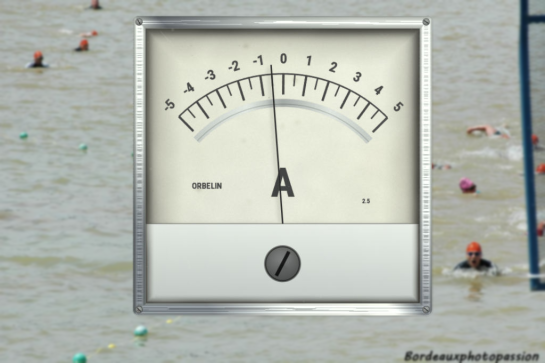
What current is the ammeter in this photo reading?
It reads -0.5 A
